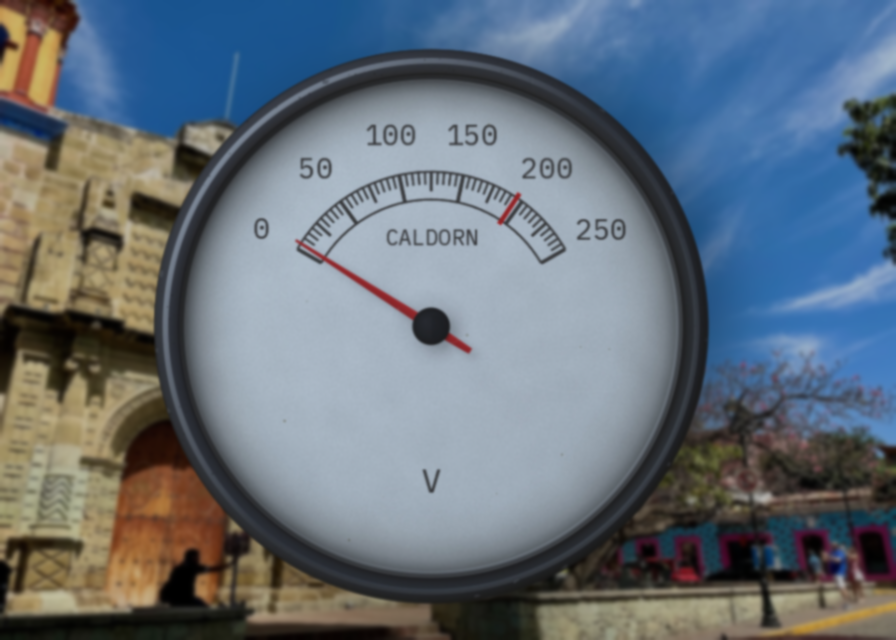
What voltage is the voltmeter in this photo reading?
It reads 5 V
